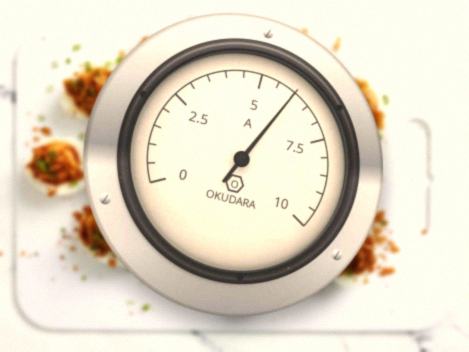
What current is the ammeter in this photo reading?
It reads 6 A
